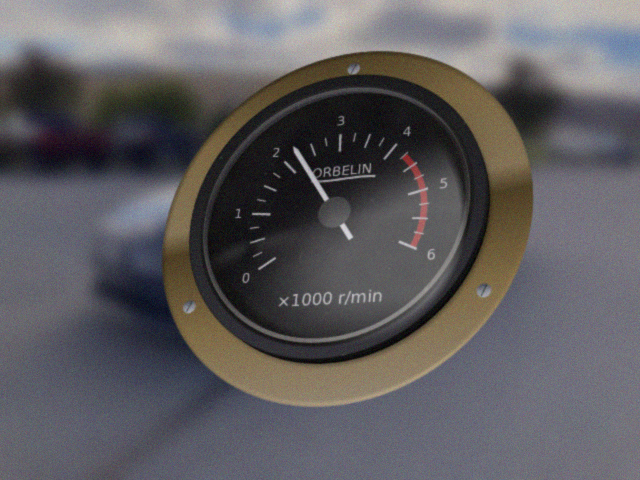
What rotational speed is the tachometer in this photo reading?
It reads 2250 rpm
